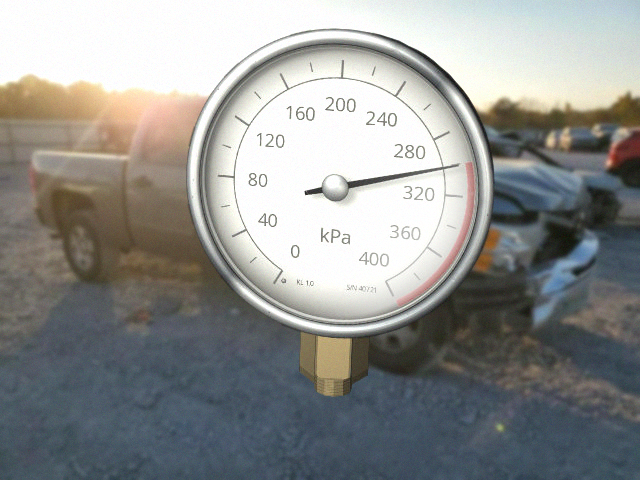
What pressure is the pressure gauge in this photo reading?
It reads 300 kPa
